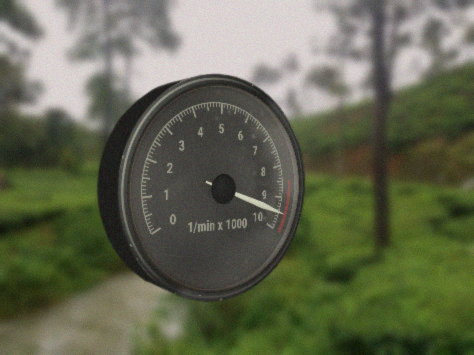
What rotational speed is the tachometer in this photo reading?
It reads 9500 rpm
